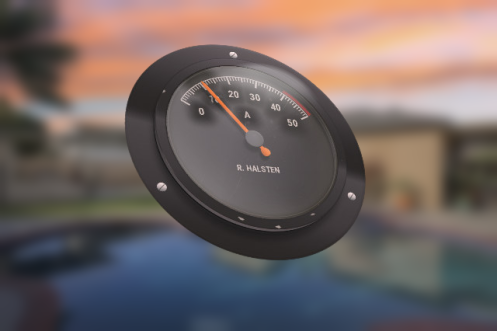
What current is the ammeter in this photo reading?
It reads 10 A
